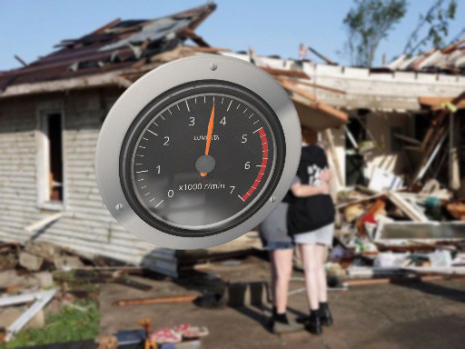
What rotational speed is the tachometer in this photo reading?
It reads 3600 rpm
